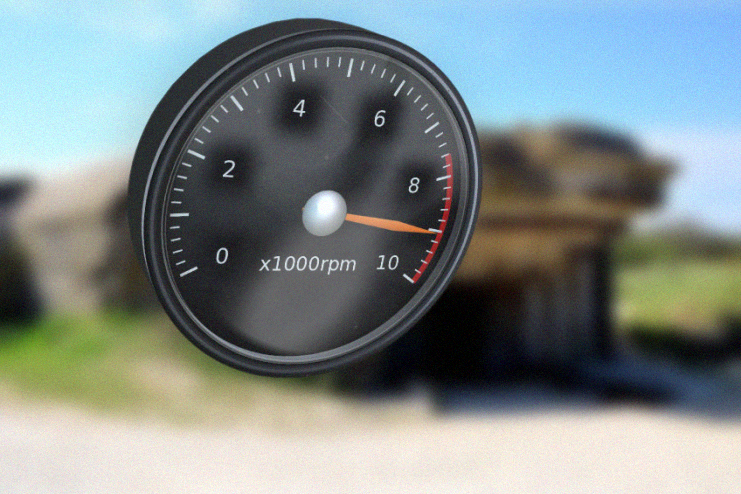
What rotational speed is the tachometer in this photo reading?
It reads 9000 rpm
